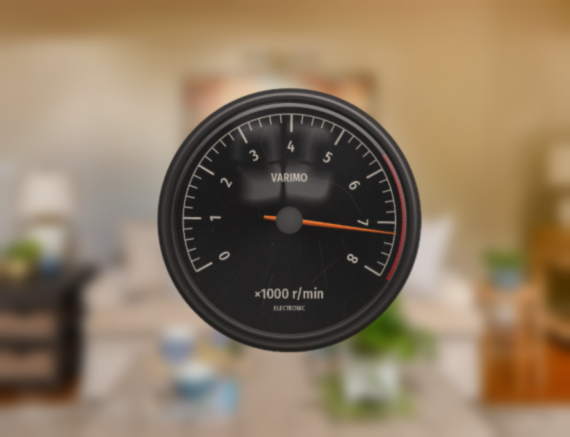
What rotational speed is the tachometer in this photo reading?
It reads 7200 rpm
